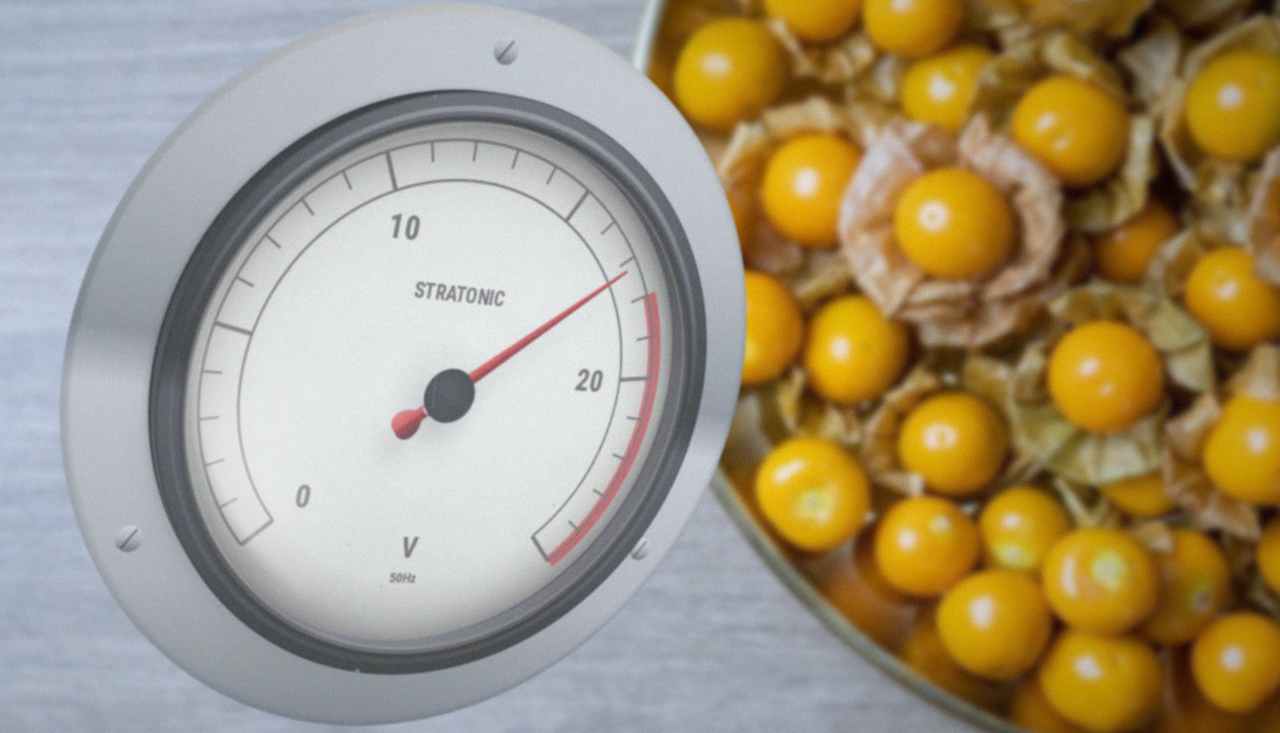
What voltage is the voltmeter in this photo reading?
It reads 17 V
